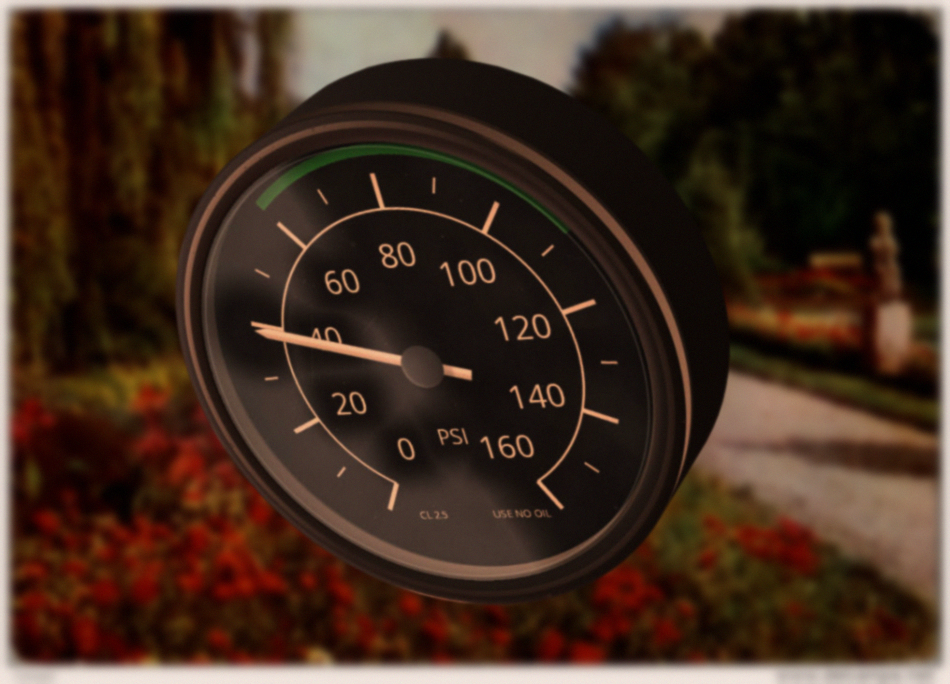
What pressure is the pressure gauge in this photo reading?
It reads 40 psi
